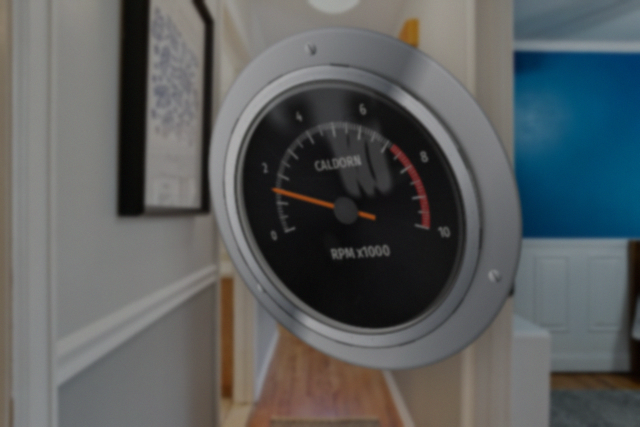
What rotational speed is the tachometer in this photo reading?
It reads 1500 rpm
